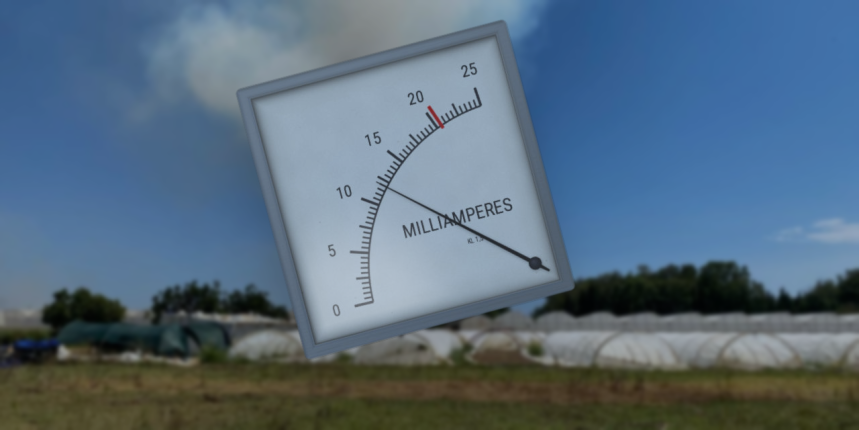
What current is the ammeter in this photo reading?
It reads 12 mA
